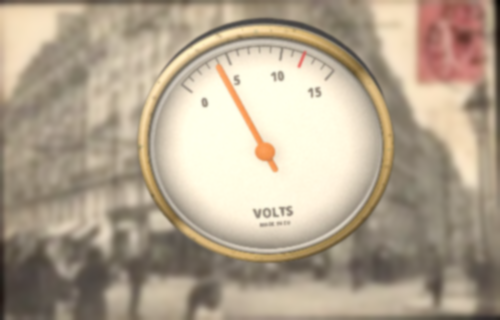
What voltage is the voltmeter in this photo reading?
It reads 4 V
